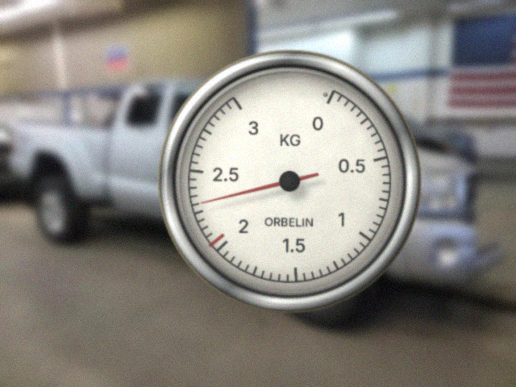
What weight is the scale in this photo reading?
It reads 2.3 kg
